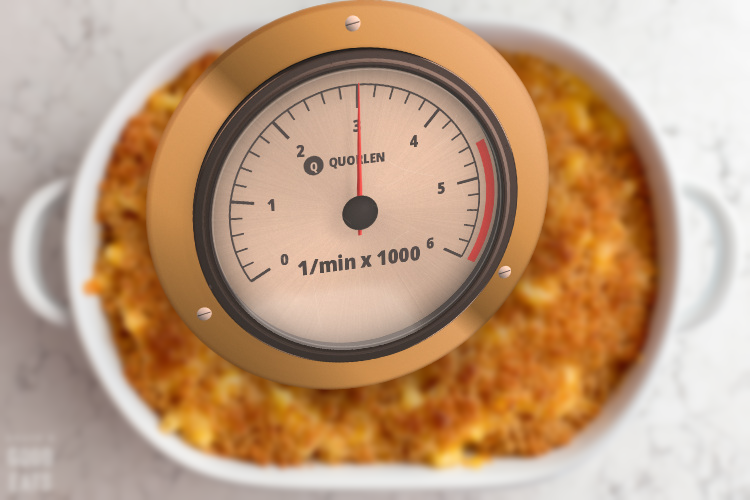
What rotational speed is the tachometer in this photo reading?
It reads 3000 rpm
